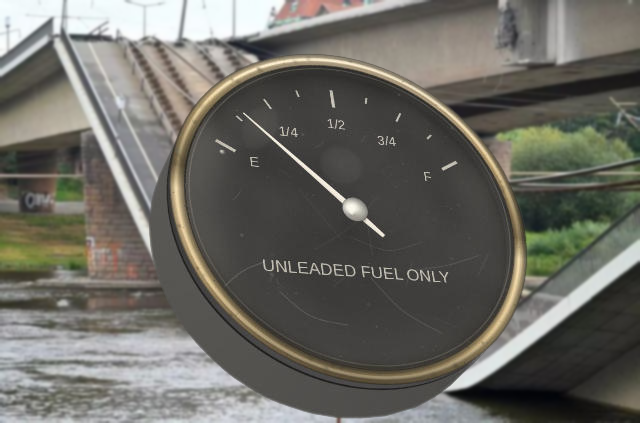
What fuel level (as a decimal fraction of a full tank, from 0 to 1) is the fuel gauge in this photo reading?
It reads 0.125
